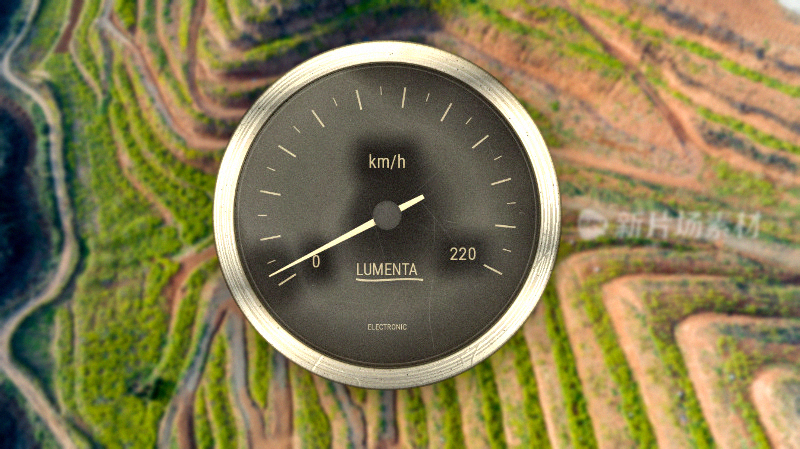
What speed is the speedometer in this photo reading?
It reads 5 km/h
